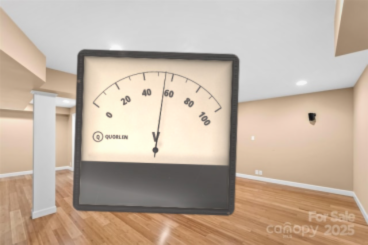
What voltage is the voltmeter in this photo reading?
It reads 55 V
